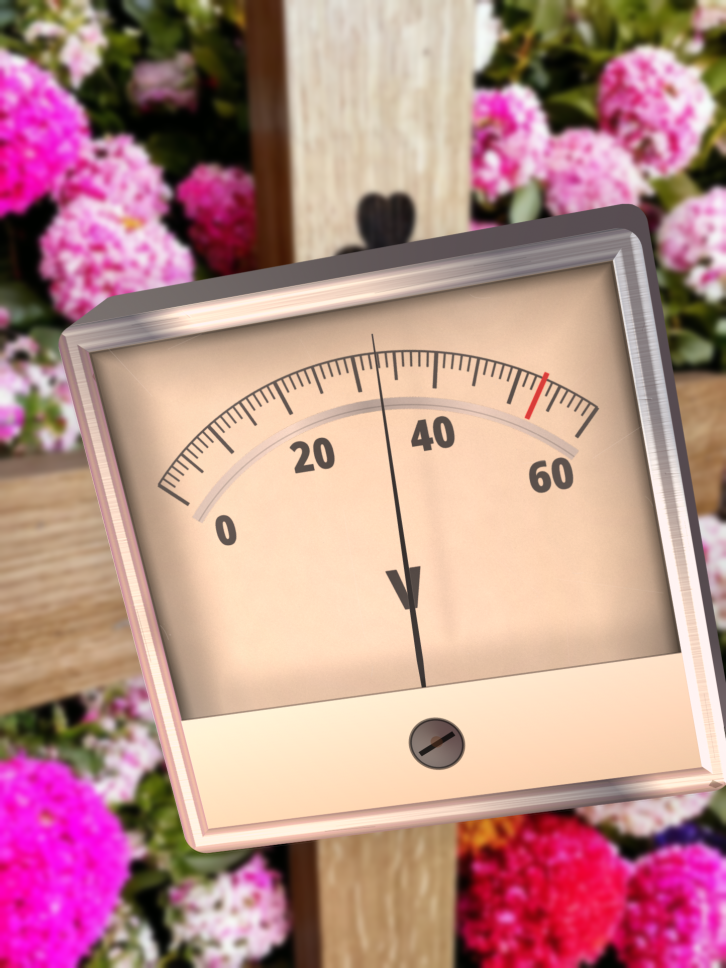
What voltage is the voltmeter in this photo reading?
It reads 33 V
